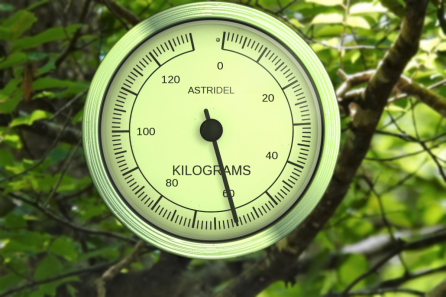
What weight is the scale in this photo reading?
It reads 60 kg
